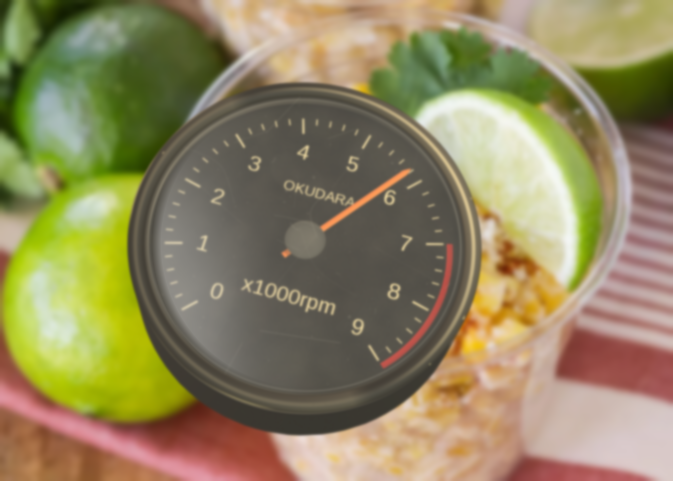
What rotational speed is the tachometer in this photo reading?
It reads 5800 rpm
